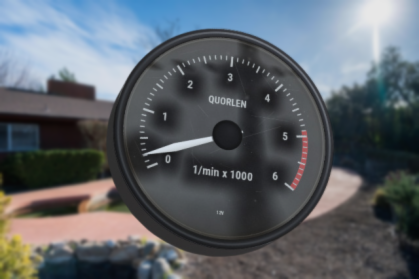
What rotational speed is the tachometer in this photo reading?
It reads 200 rpm
